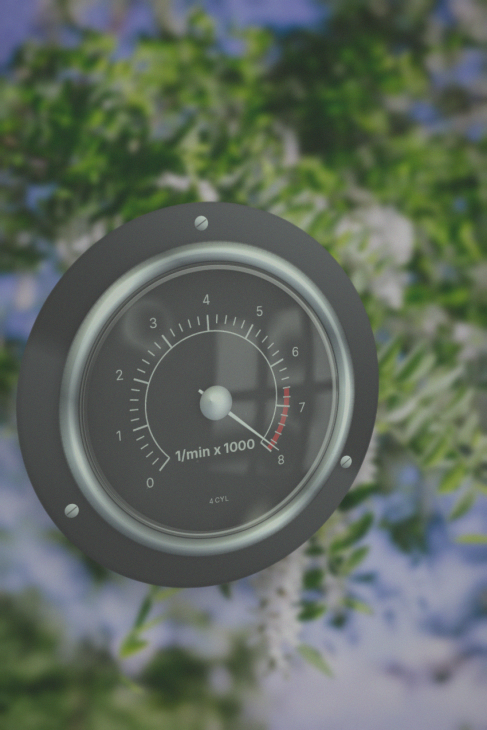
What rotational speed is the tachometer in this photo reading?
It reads 7900 rpm
